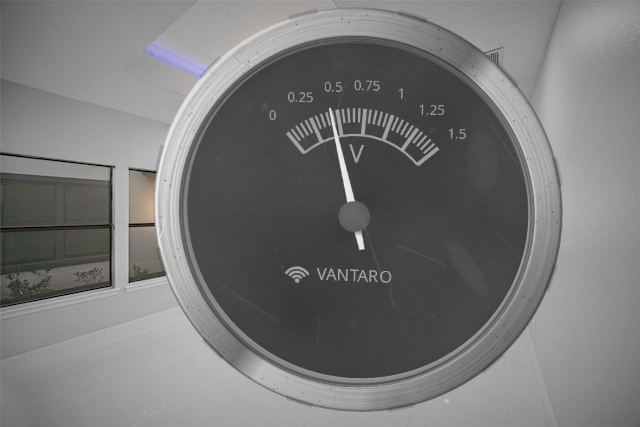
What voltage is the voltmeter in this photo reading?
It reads 0.45 V
